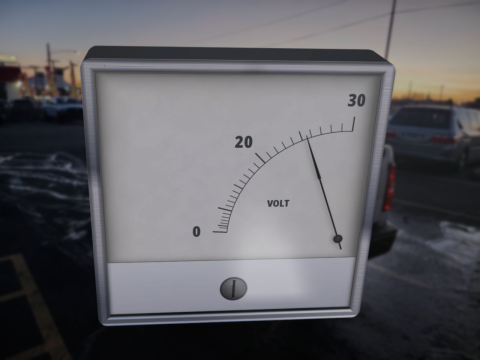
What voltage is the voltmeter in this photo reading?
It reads 25.5 V
